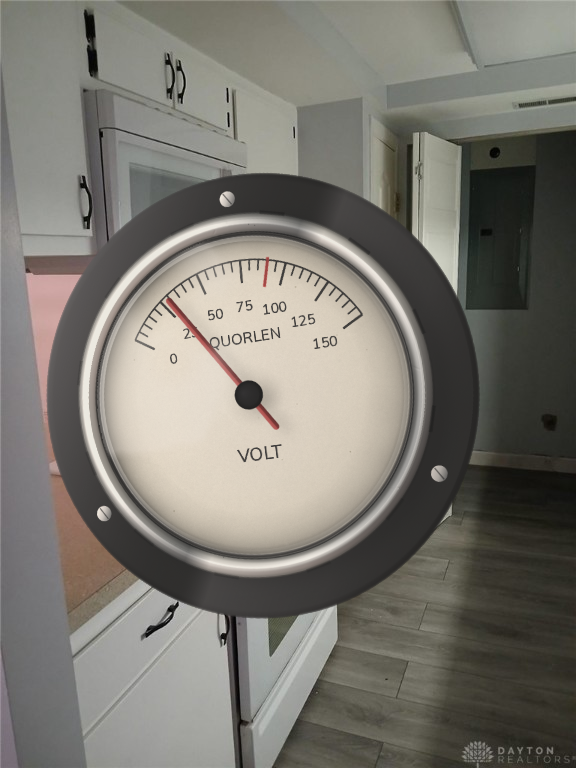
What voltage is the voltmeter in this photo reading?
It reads 30 V
